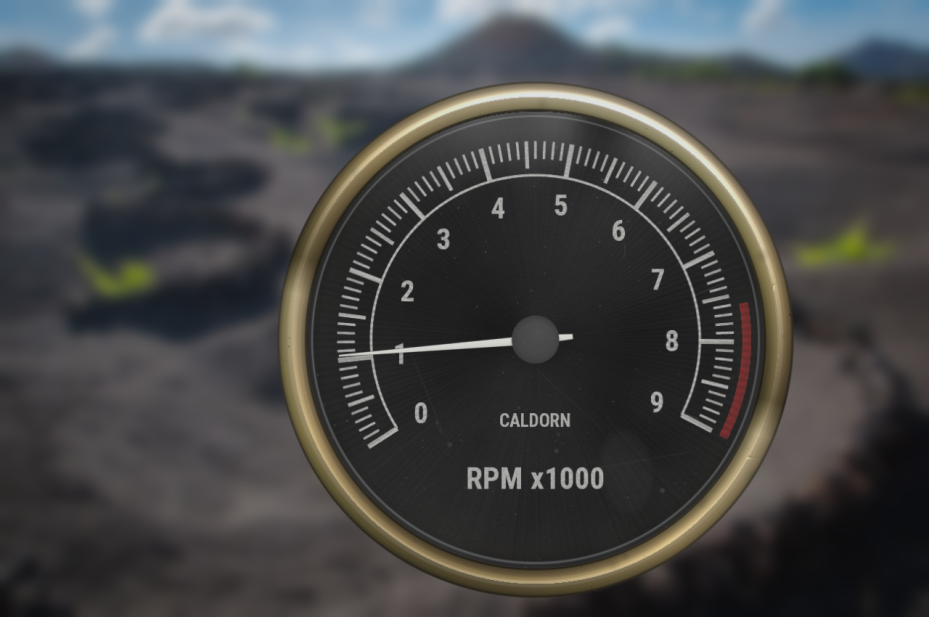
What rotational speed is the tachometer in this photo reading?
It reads 1050 rpm
